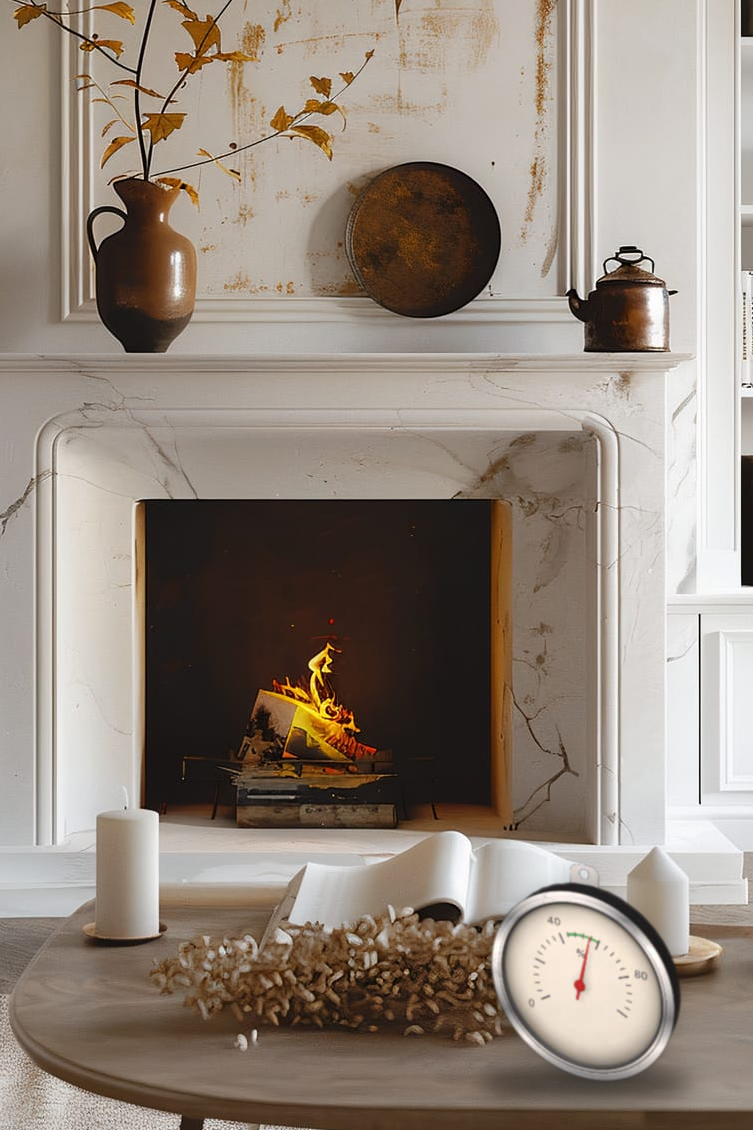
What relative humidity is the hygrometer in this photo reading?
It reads 56 %
